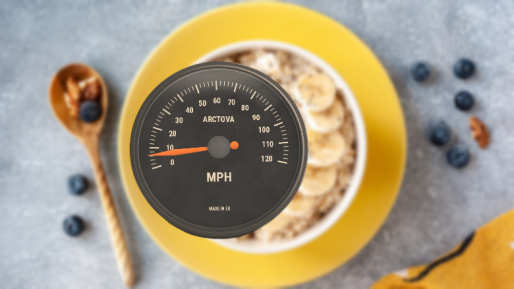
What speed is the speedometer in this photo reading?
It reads 6 mph
